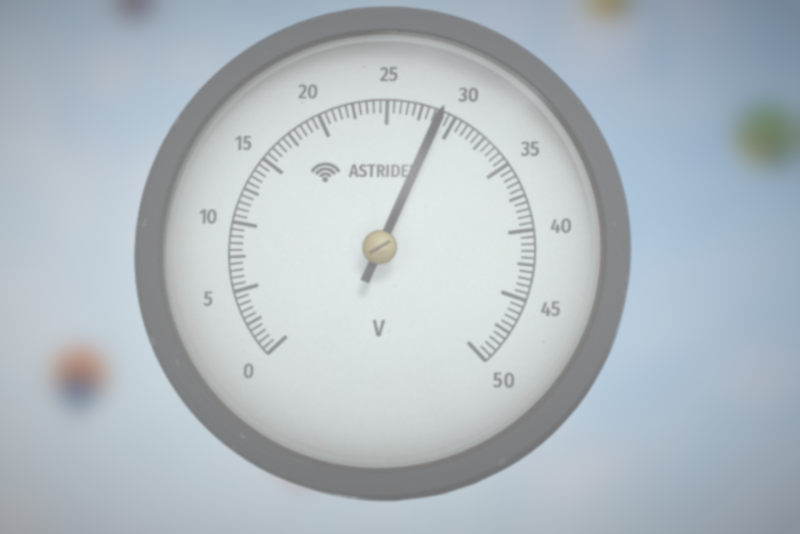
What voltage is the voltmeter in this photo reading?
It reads 29 V
